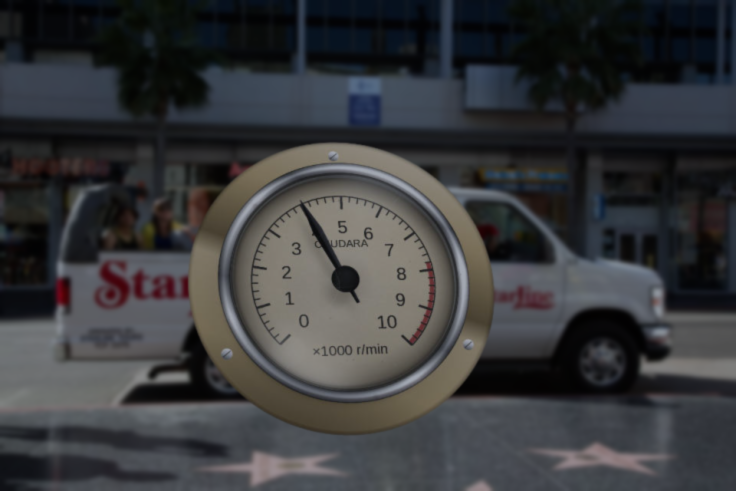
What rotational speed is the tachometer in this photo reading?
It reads 4000 rpm
